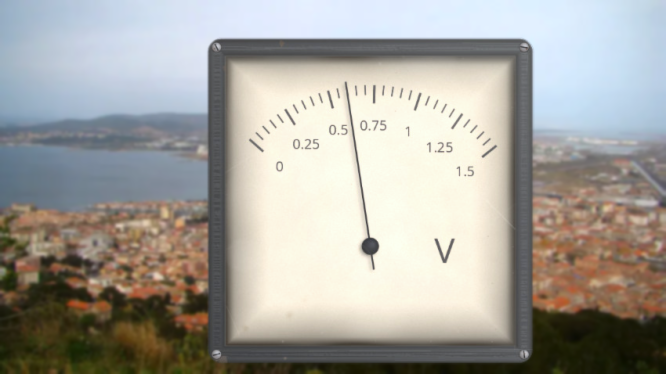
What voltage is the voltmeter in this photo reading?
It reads 0.6 V
